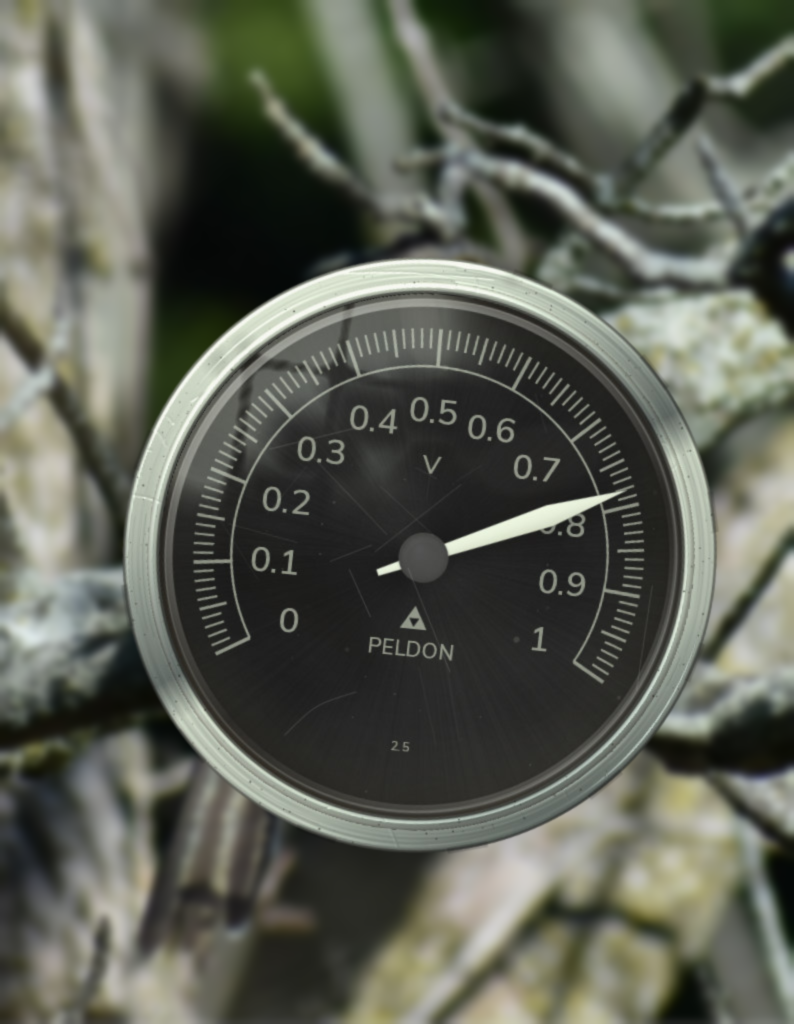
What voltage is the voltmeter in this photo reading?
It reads 0.78 V
